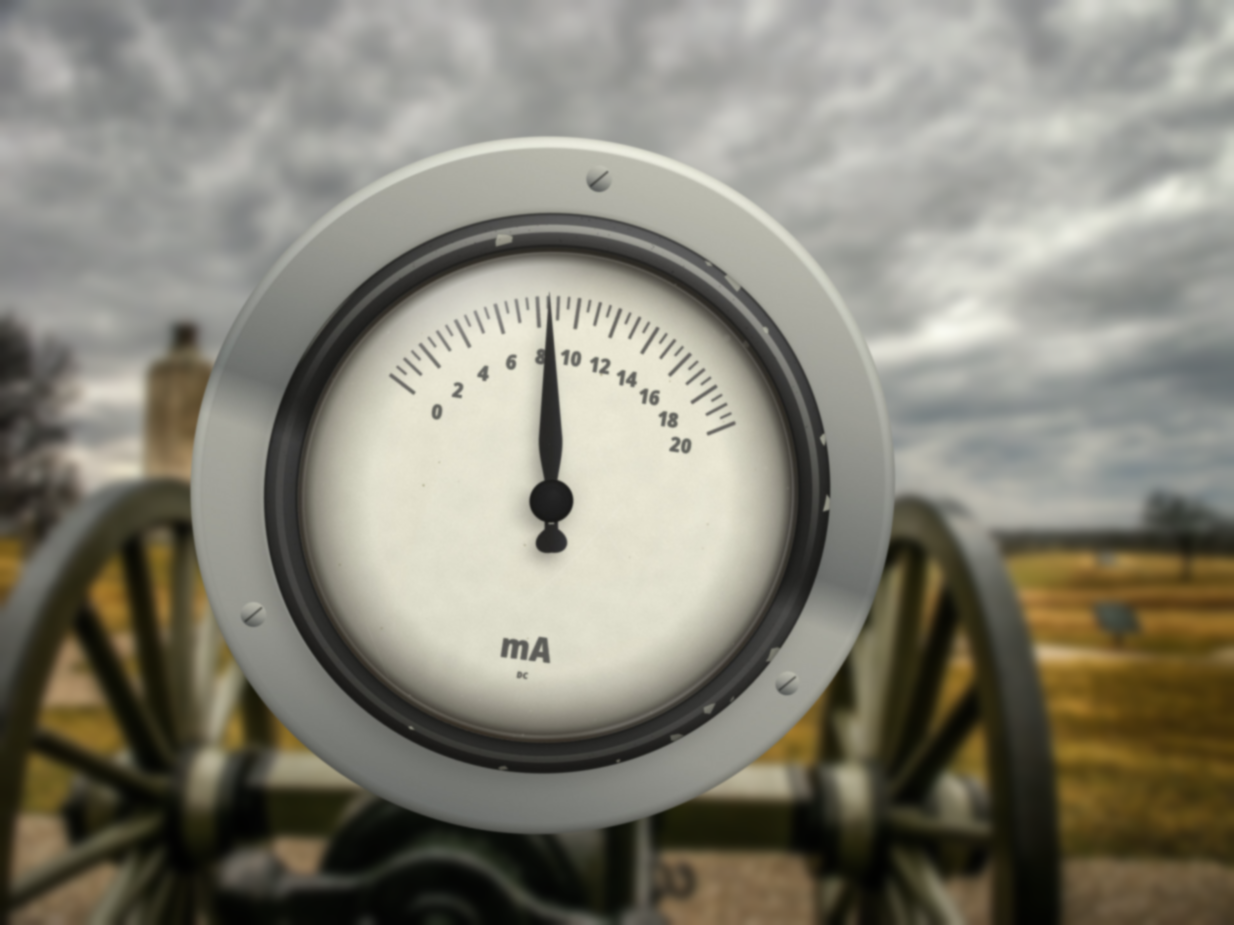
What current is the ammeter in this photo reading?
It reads 8.5 mA
